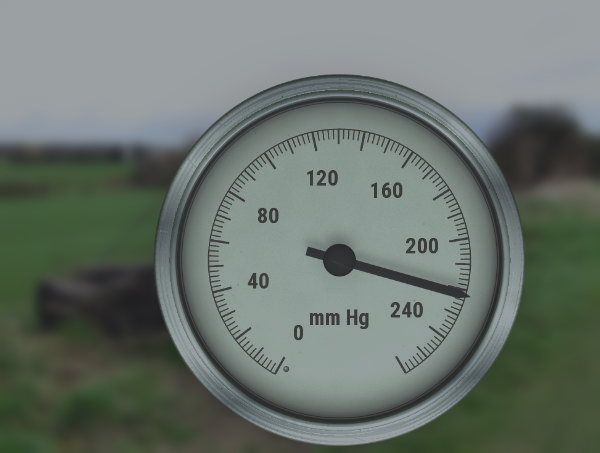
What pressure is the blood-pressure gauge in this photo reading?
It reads 222 mmHg
